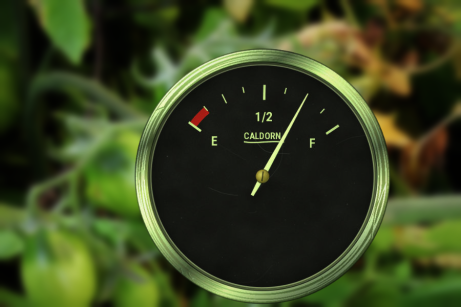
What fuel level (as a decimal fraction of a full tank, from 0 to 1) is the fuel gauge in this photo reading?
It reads 0.75
